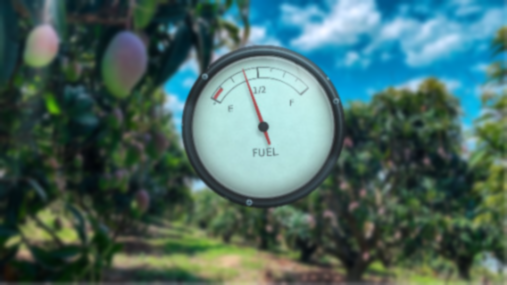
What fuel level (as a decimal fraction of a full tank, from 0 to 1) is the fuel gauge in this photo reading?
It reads 0.375
